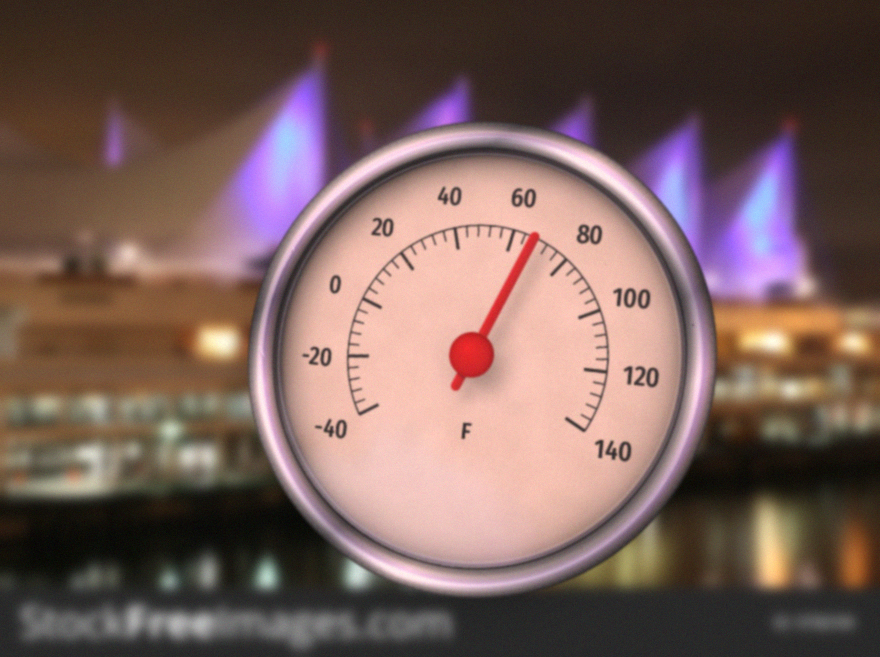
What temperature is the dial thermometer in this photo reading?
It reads 68 °F
